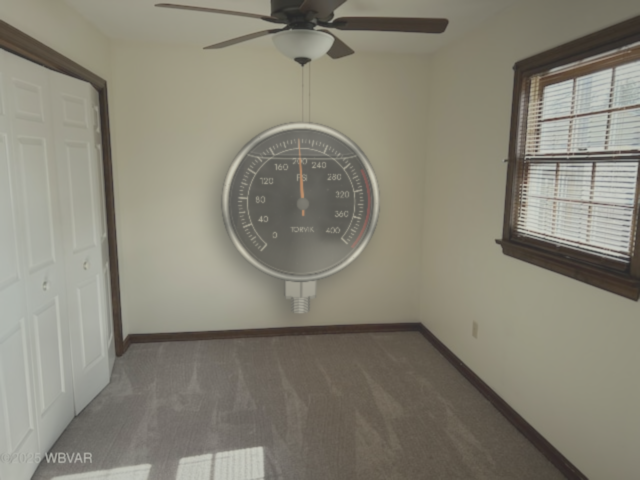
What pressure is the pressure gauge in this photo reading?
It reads 200 psi
